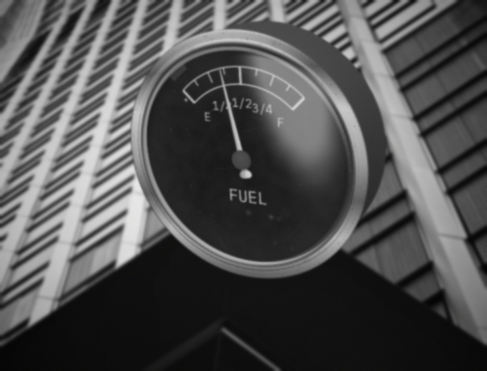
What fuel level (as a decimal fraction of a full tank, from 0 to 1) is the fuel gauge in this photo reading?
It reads 0.375
